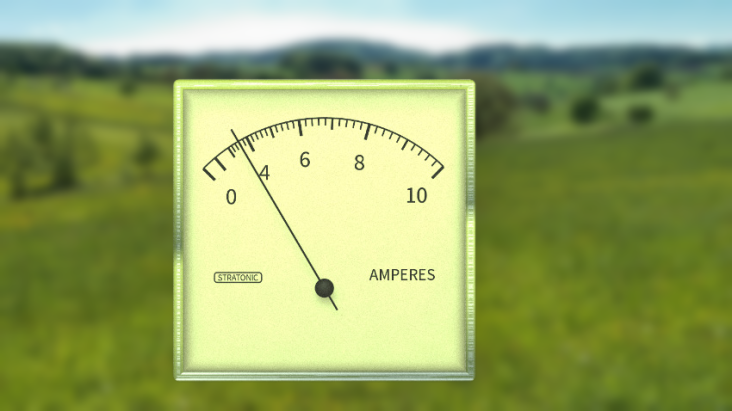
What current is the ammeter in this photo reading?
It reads 3.6 A
